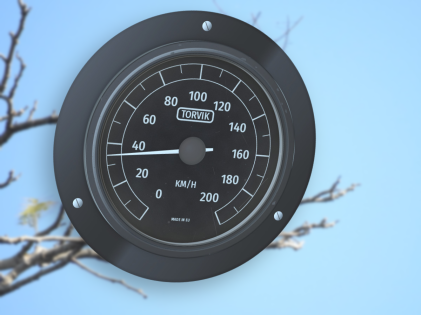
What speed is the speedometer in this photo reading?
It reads 35 km/h
